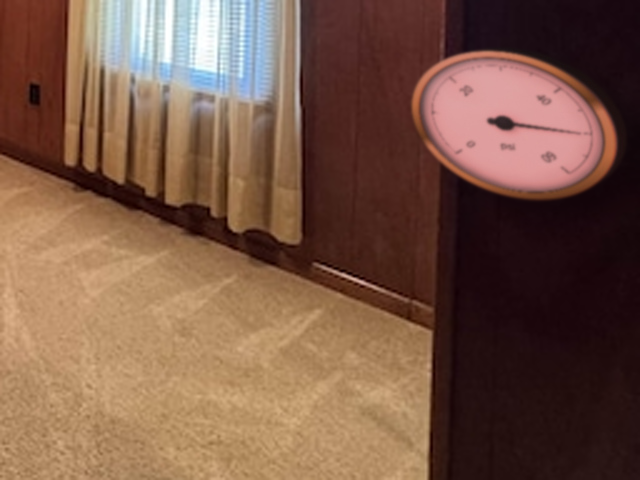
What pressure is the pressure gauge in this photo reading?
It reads 50 psi
